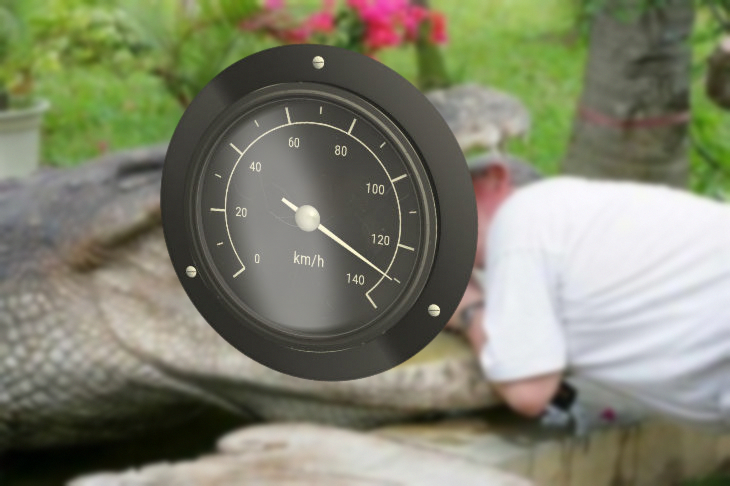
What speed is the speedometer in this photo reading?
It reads 130 km/h
